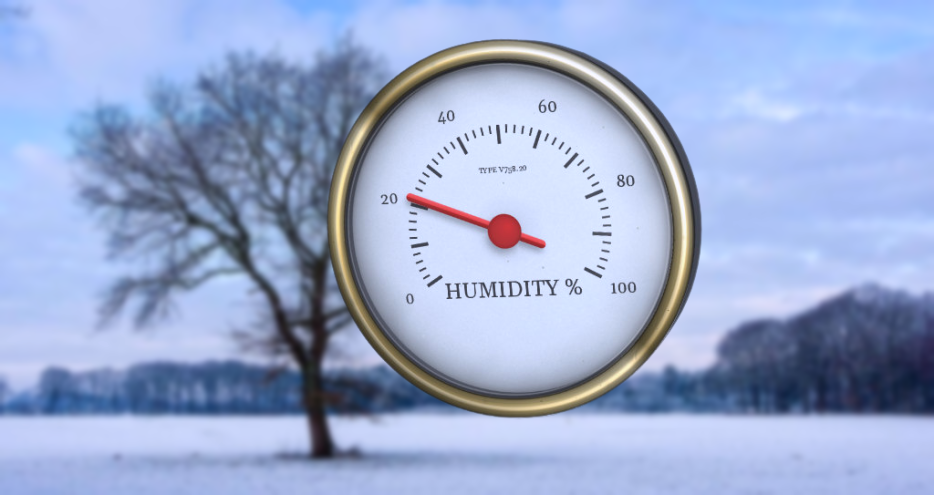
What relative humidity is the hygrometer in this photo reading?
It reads 22 %
